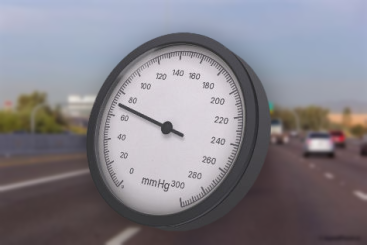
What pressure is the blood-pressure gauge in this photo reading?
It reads 70 mmHg
